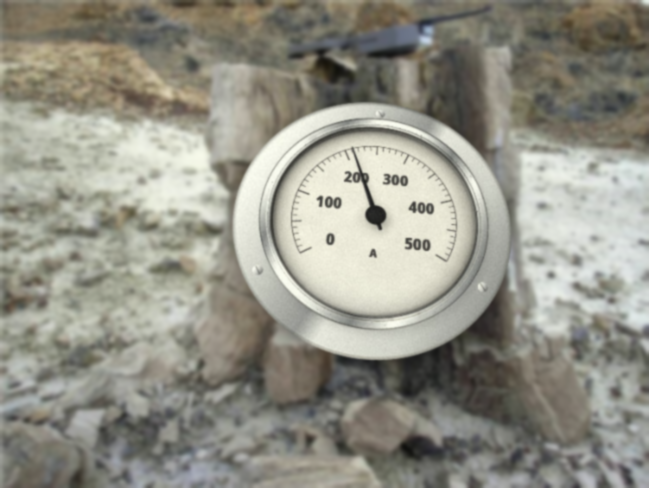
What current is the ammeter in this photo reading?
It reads 210 A
